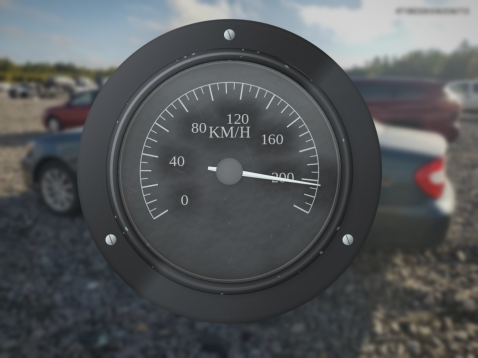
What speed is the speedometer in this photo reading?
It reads 202.5 km/h
